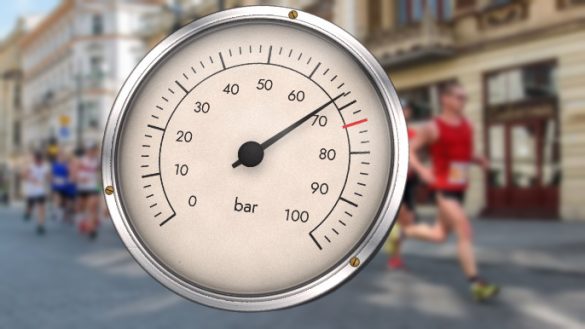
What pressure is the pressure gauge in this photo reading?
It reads 68 bar
